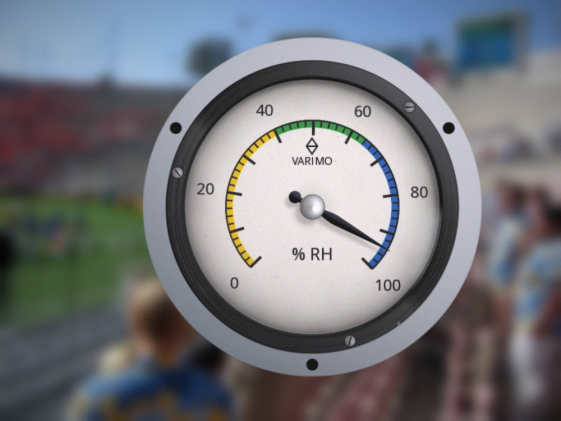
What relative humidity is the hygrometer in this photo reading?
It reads 94 %
